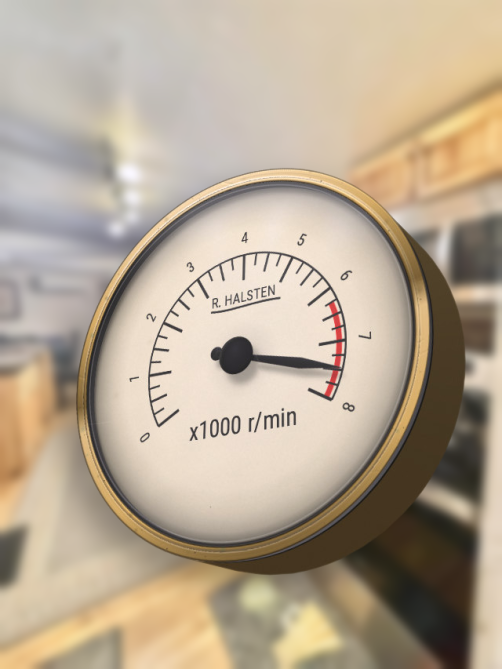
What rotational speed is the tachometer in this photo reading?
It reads 7500 rpm
